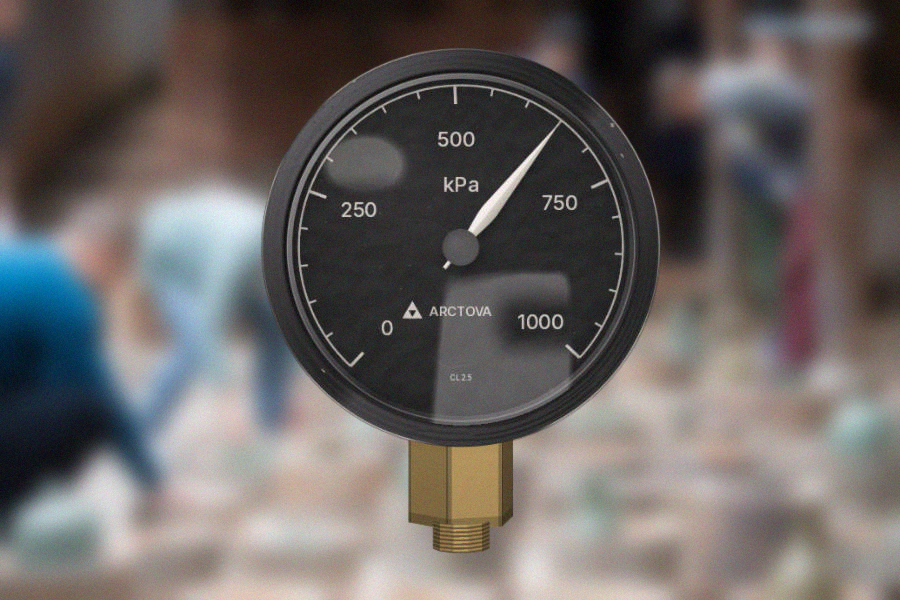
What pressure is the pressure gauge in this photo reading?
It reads 650 kPa
